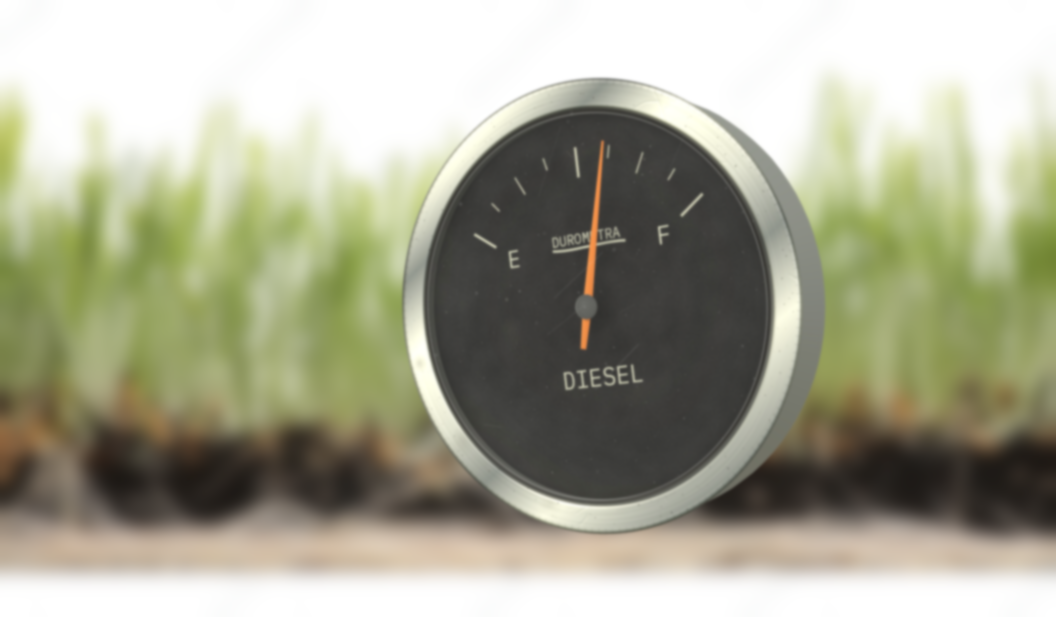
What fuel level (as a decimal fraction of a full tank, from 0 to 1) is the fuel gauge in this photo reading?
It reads 0.625
